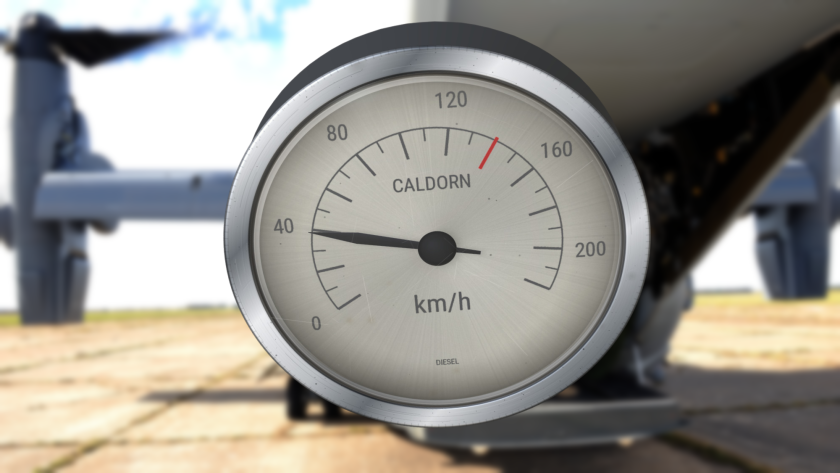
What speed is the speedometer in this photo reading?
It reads 40 km/h
